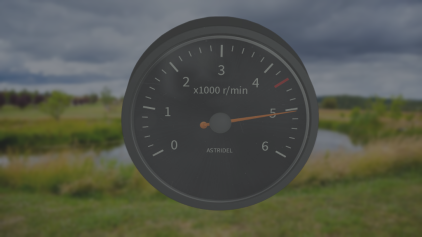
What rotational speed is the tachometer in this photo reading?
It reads 5000 rpm
